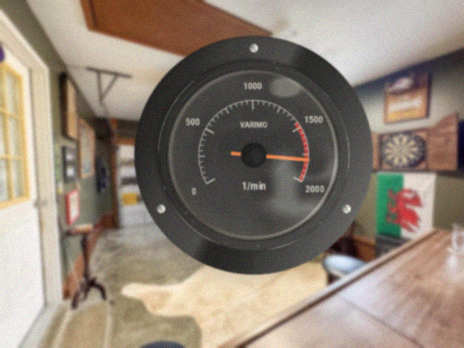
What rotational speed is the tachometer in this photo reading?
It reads 1800 rpm
